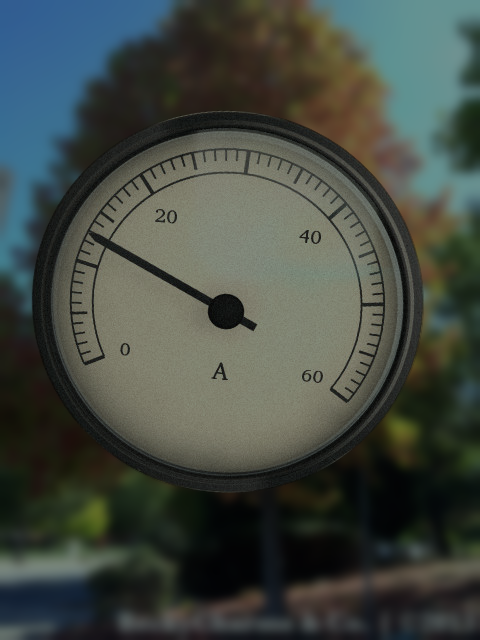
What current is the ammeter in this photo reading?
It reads 13 A
